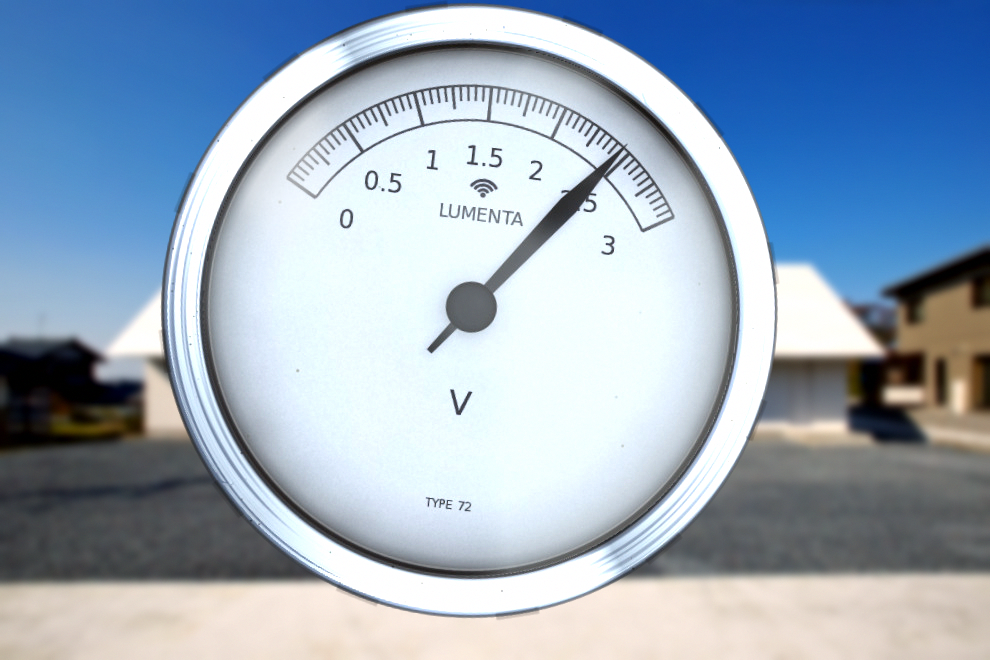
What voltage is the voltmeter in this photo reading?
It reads 2.45 V
